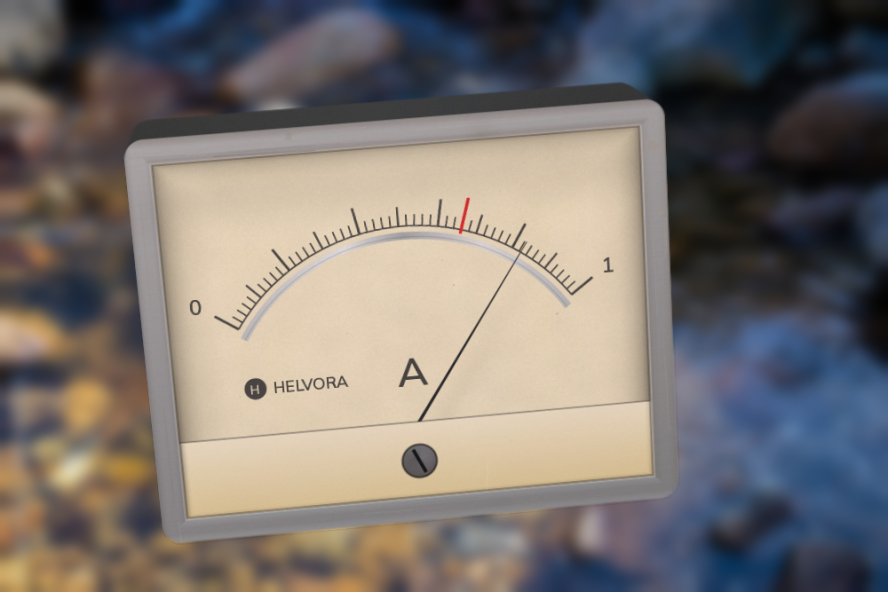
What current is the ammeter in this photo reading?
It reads 0.82 A
